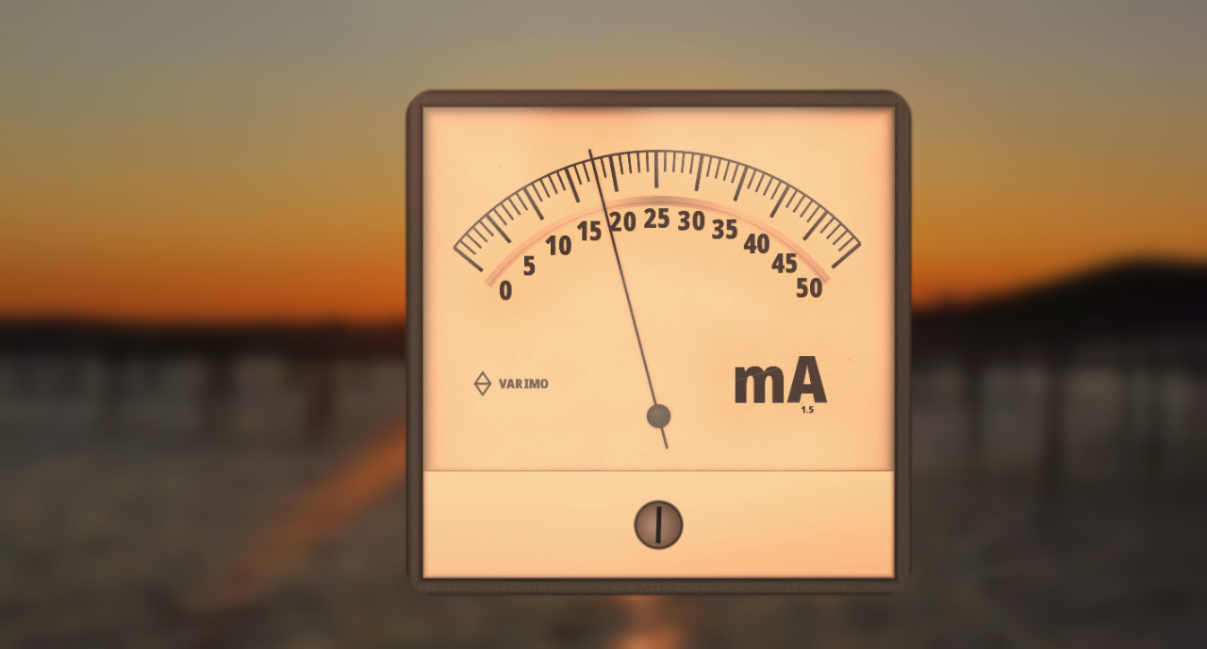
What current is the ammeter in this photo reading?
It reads 18 mA
